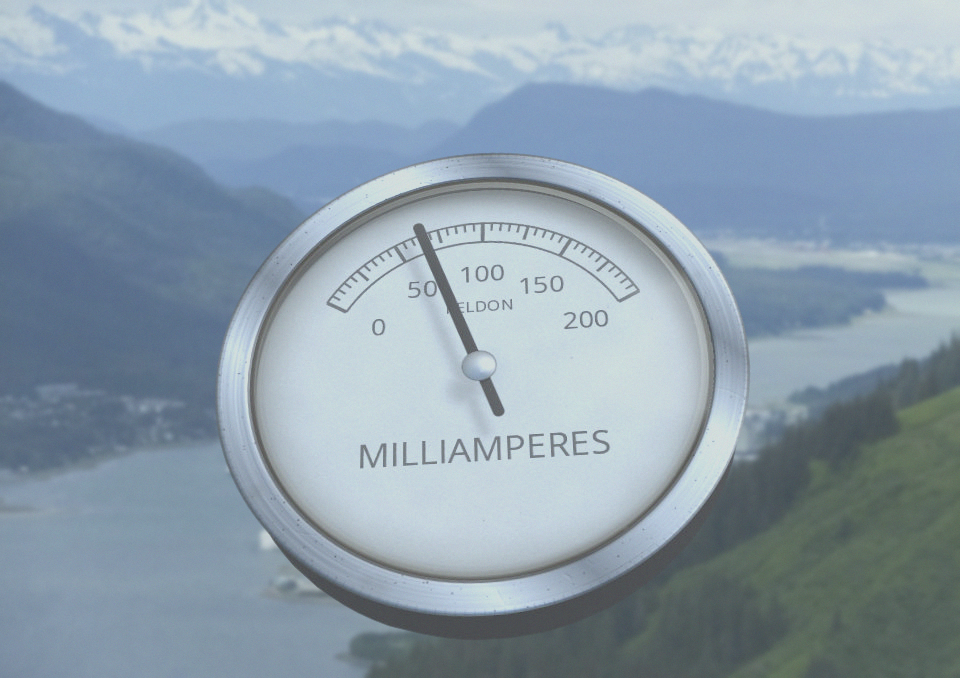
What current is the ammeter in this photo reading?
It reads 65 mA
